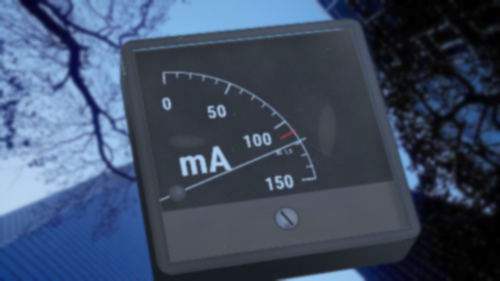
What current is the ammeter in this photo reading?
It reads 120 mA
